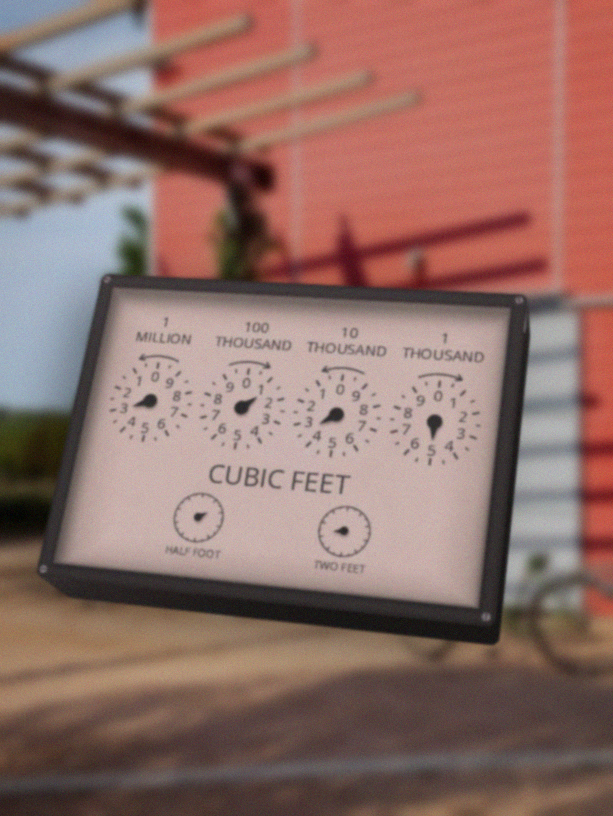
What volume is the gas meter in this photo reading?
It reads 313500 ft³
